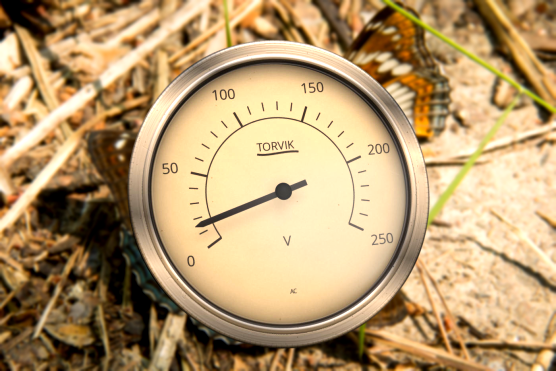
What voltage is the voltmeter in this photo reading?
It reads 15 V
